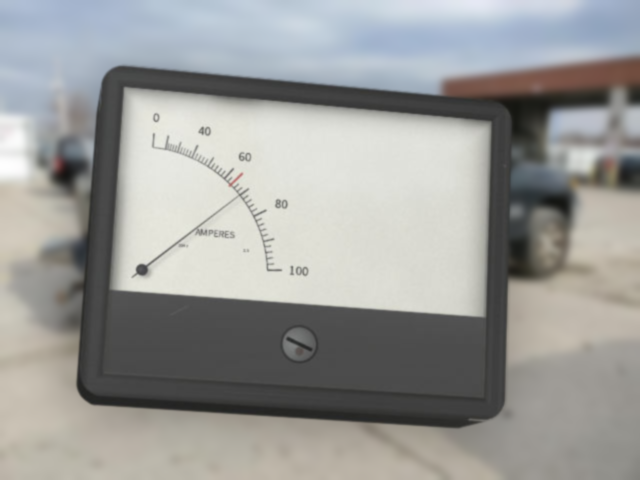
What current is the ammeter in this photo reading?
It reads 70 A
